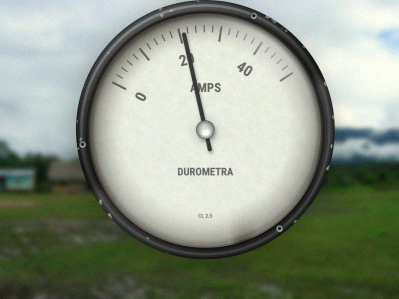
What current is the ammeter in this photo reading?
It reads 21 A
